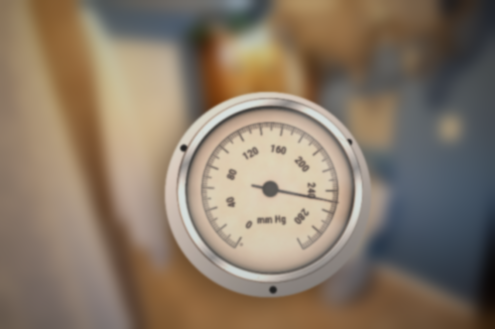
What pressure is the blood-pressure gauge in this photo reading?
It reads 250 mmHg
